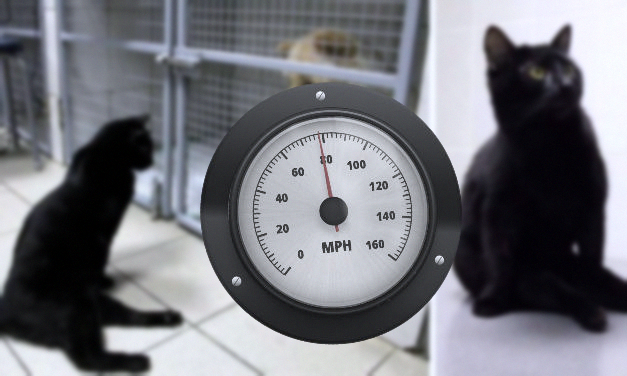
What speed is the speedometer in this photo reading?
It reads 78 mph
